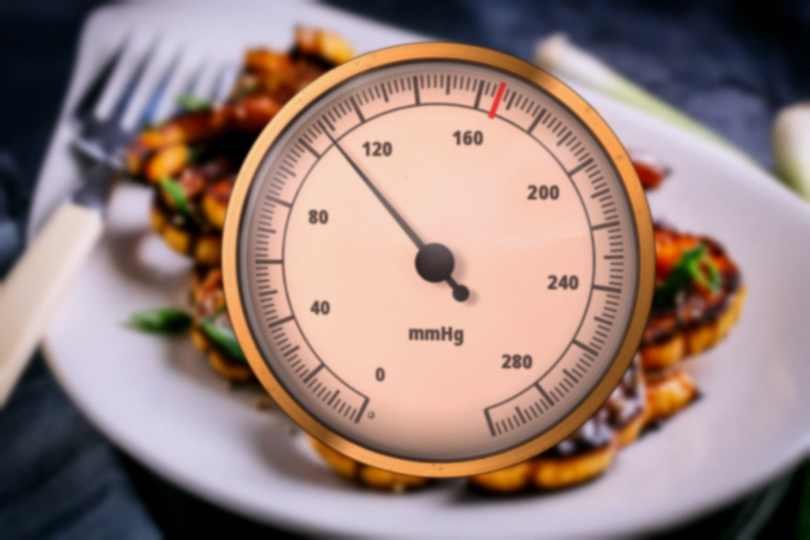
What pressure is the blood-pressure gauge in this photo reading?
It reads 108 mmHg
